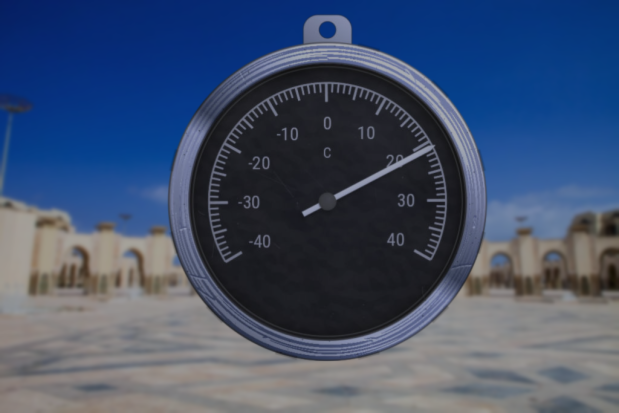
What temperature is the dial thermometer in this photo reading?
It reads 21 °C
